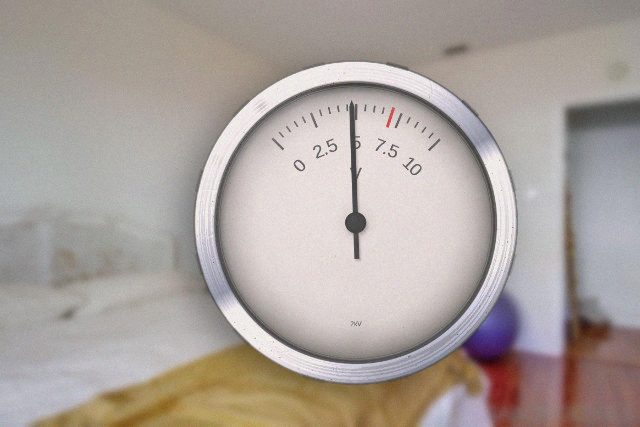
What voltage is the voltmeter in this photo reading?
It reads 4.75 V
